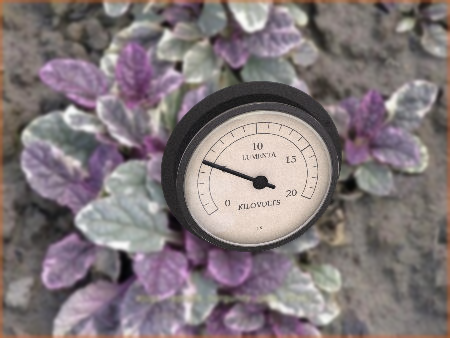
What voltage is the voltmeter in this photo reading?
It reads 5 kV
